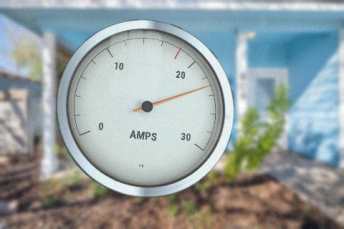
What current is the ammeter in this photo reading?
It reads 23 A
